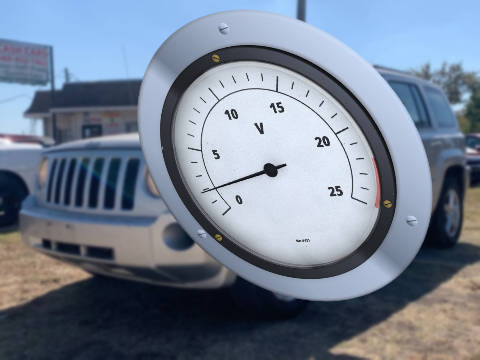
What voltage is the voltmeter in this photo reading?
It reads 2 V
